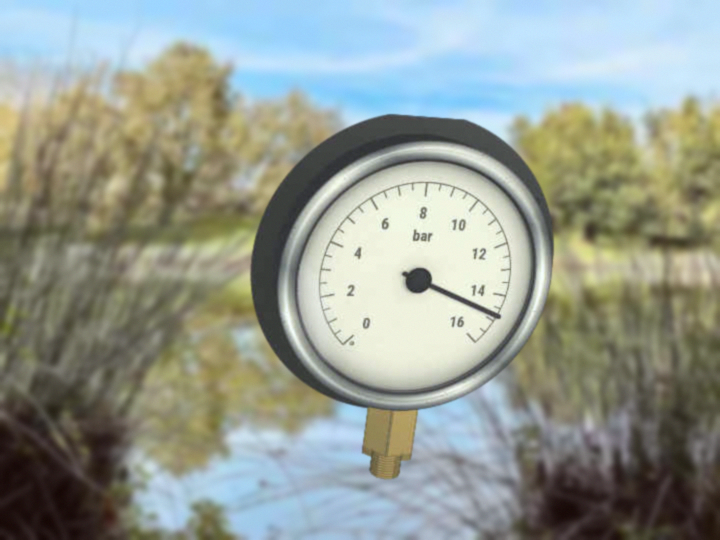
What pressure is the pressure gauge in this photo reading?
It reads 14.75 bar
